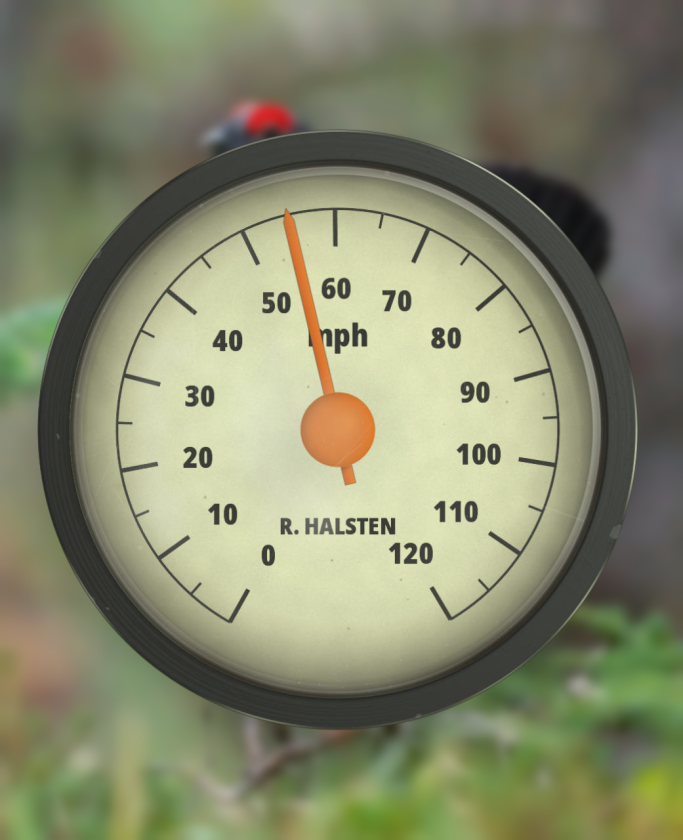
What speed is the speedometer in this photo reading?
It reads 55 mph
